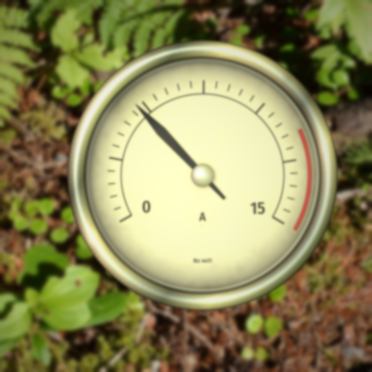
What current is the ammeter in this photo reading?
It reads 4.75 A
